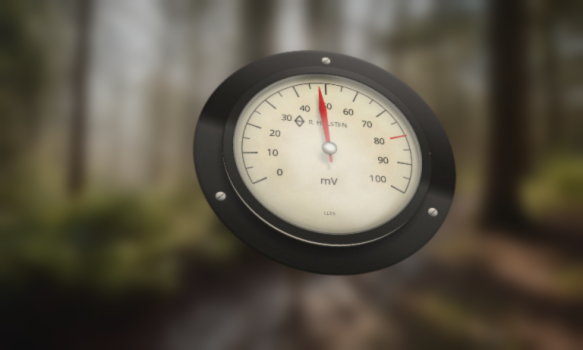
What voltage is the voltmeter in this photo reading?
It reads 47.5 mV
